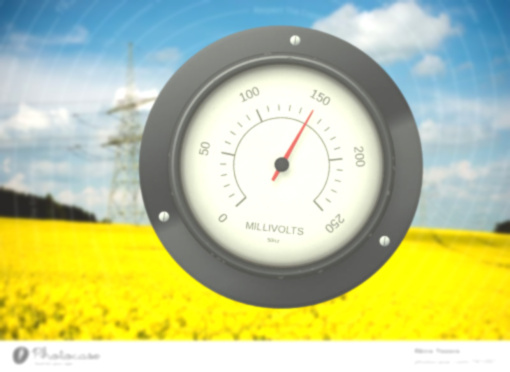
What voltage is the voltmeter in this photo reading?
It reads 150 mV
